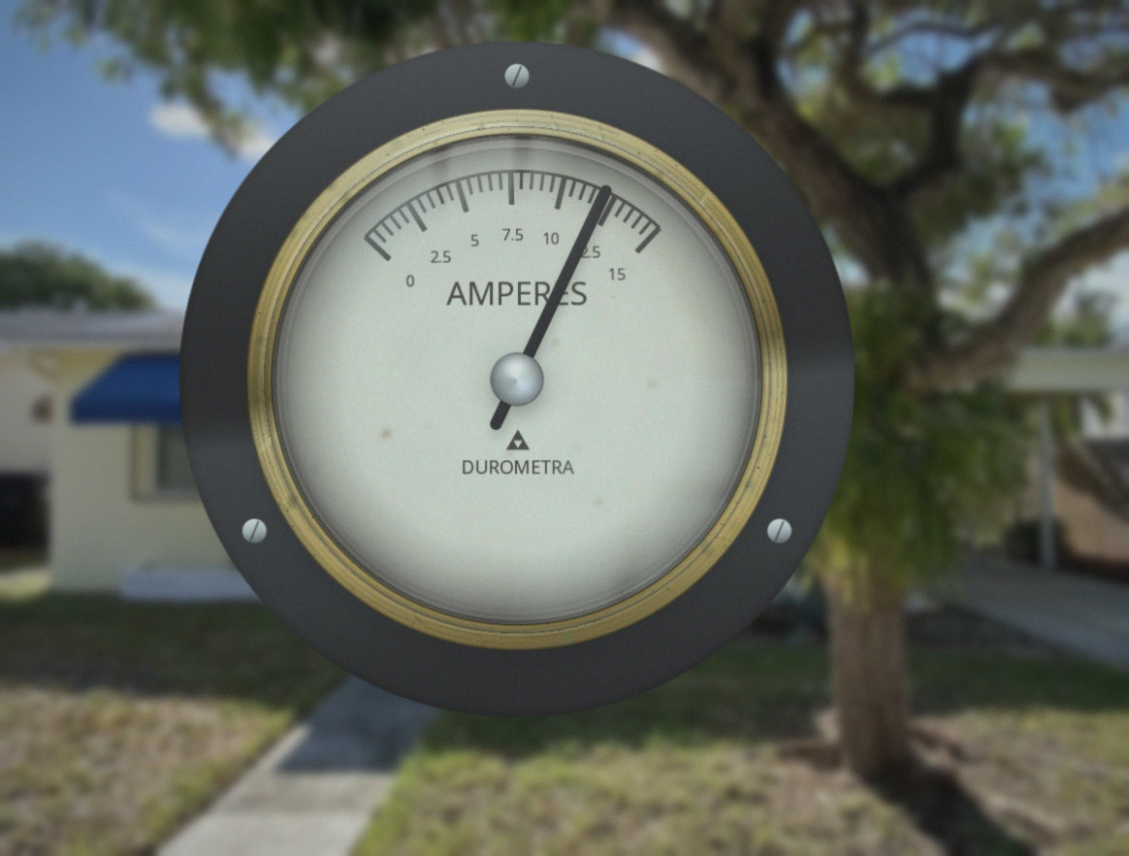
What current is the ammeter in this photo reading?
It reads 12 A
